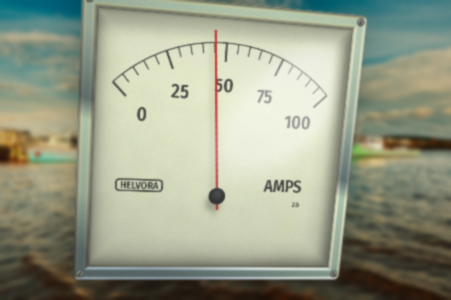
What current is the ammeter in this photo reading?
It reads 45 A
